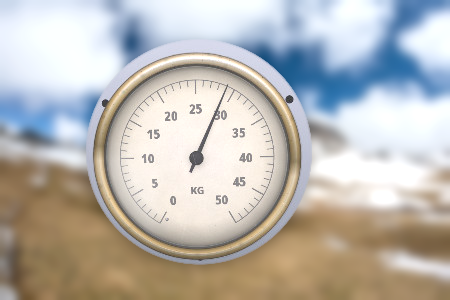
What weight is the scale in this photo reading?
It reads 29 kg
